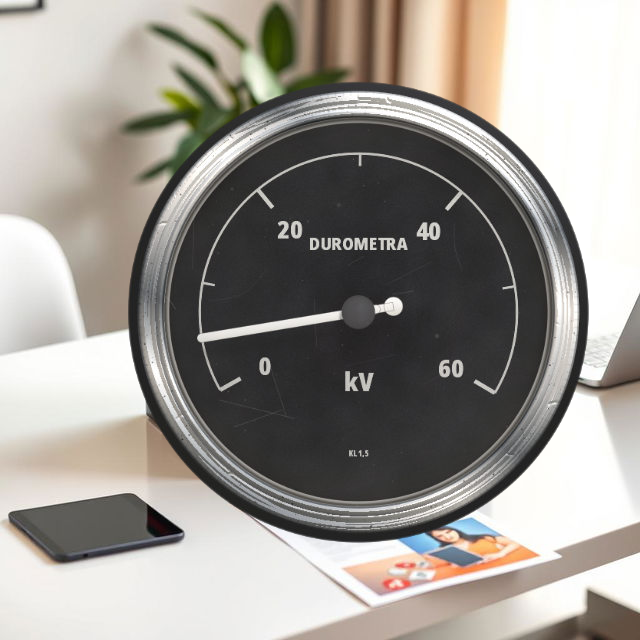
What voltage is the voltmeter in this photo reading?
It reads 5 kV
